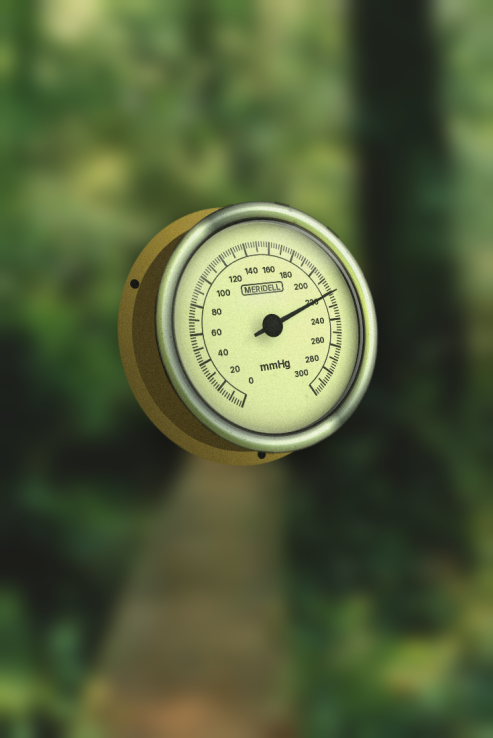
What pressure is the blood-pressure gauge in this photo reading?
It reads 220 mmHg
